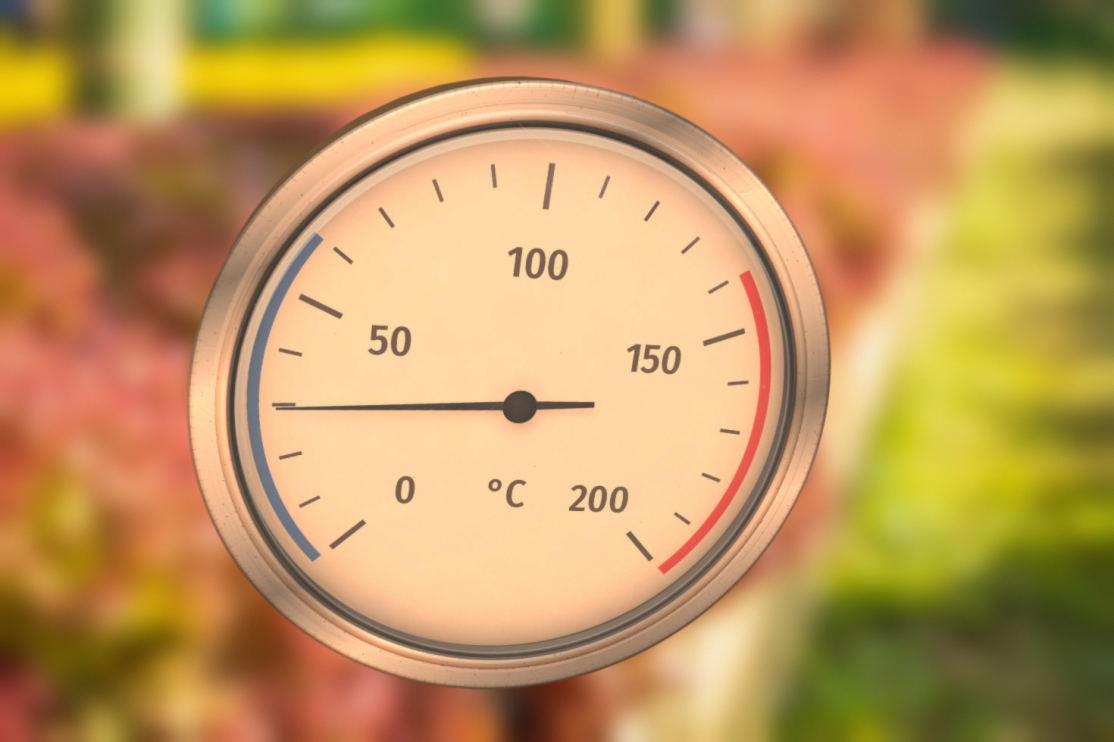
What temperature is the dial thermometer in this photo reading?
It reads 30 °C
